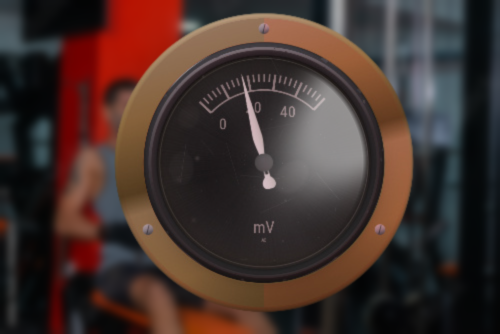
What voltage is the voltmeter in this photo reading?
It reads 18 mV
